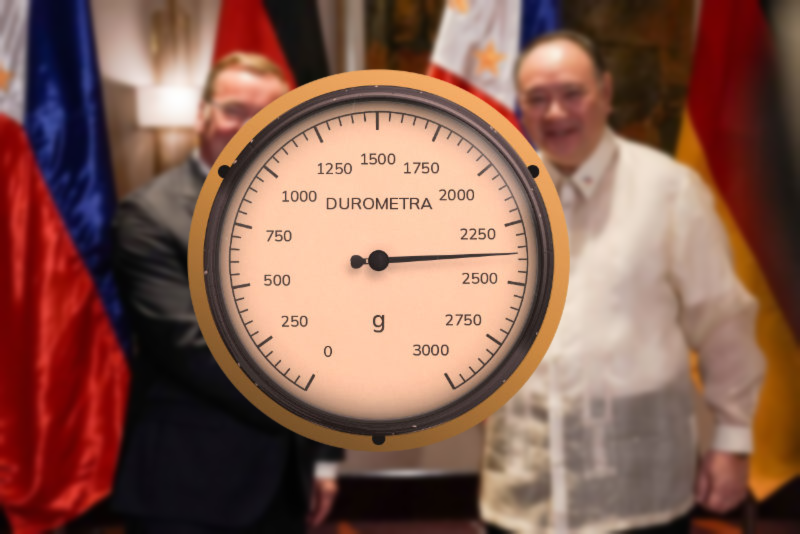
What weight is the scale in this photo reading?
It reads 2375 g
